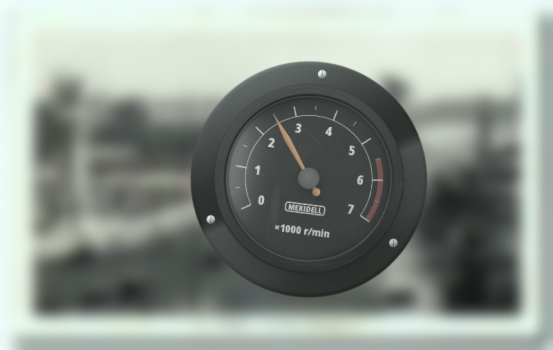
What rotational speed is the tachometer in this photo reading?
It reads 2500 rpm
